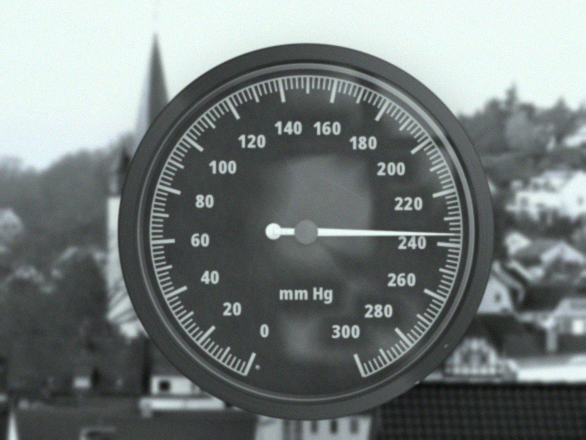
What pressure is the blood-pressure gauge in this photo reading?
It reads 236 mmHg
